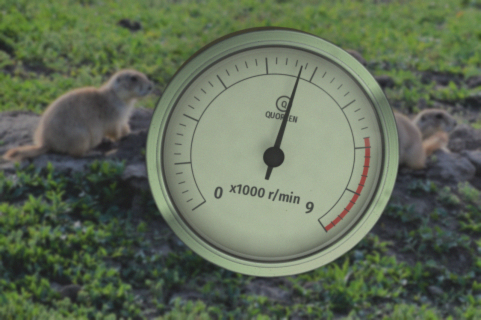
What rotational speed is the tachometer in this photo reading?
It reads 4700 rpm
